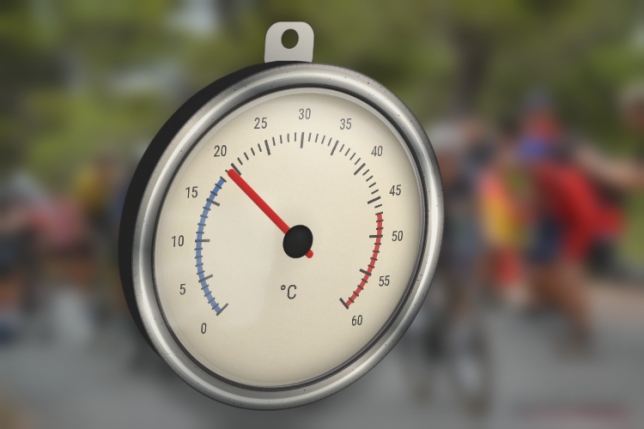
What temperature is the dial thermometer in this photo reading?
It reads 19 °C
